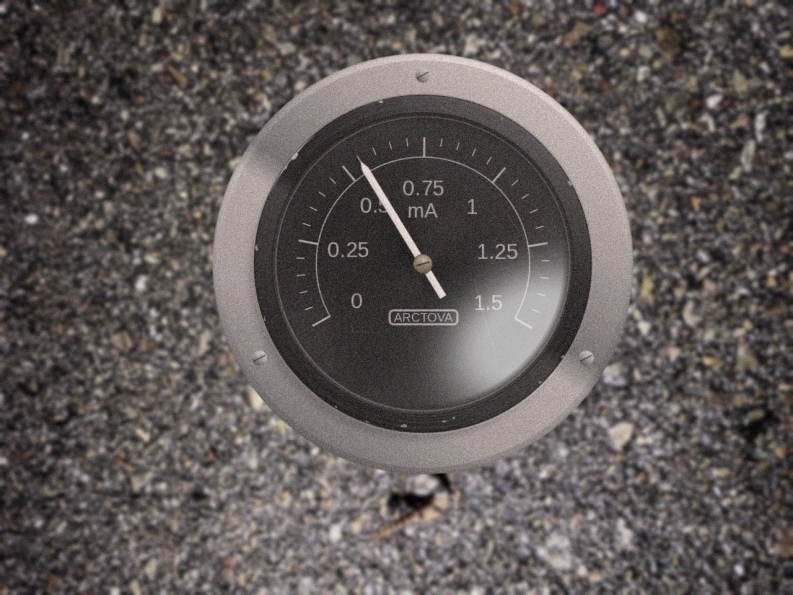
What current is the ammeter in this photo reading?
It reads 0.55 mA
